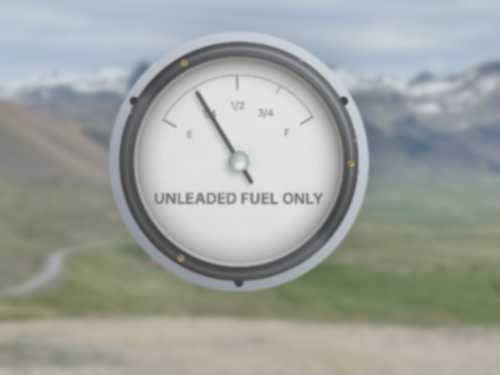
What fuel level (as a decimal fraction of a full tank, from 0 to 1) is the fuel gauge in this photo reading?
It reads 0.25
